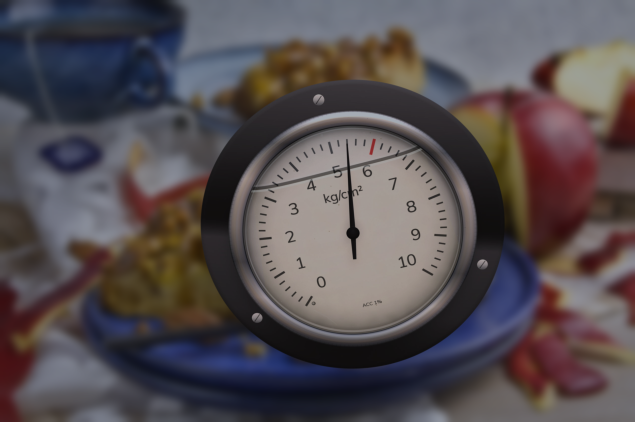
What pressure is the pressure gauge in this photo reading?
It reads 5.4 kg/cm²
